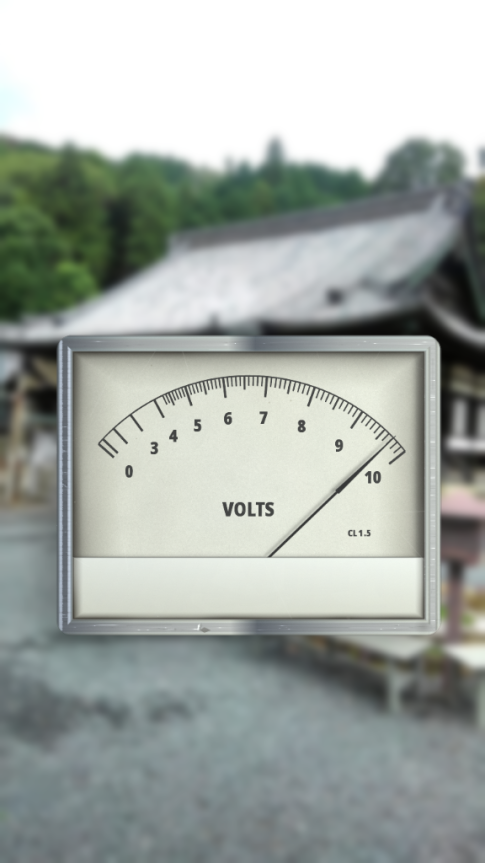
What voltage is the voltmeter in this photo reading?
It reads 9.7 V
